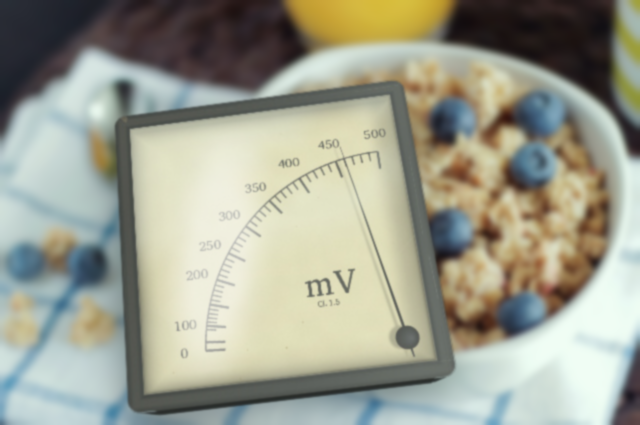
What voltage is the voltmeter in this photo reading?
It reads 460 mV
